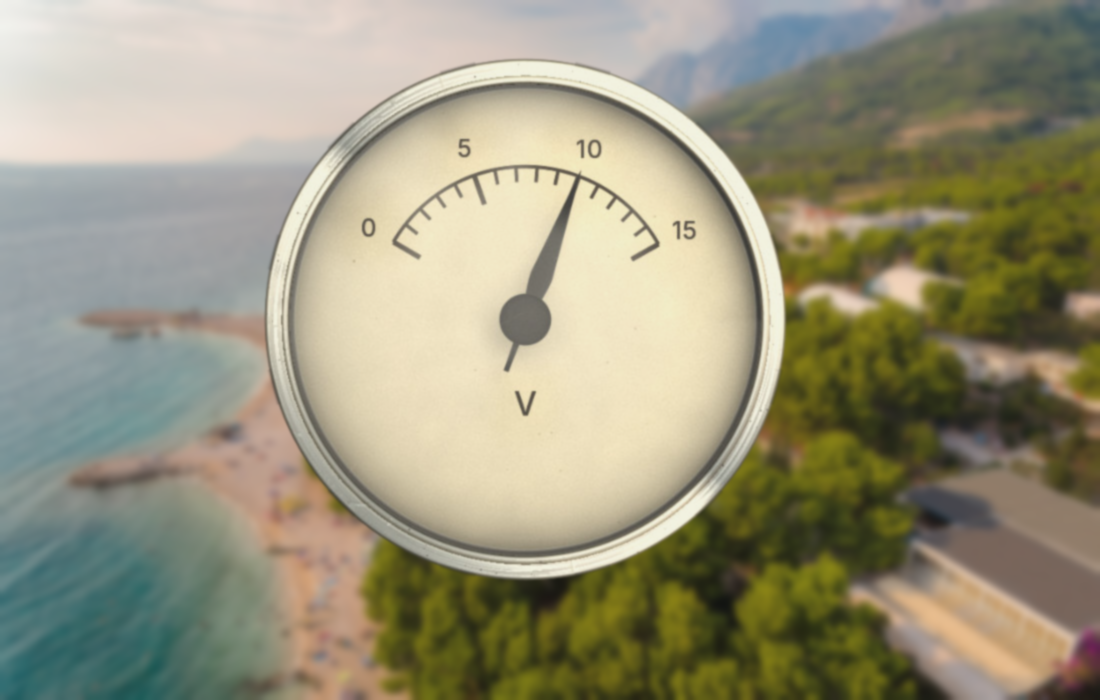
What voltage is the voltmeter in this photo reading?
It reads 10 V
